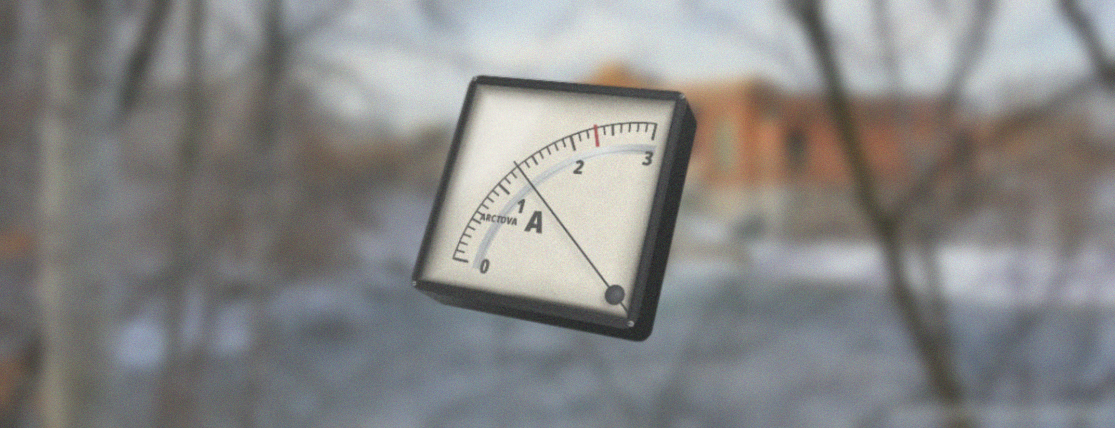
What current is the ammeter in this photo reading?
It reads 1.3 A
